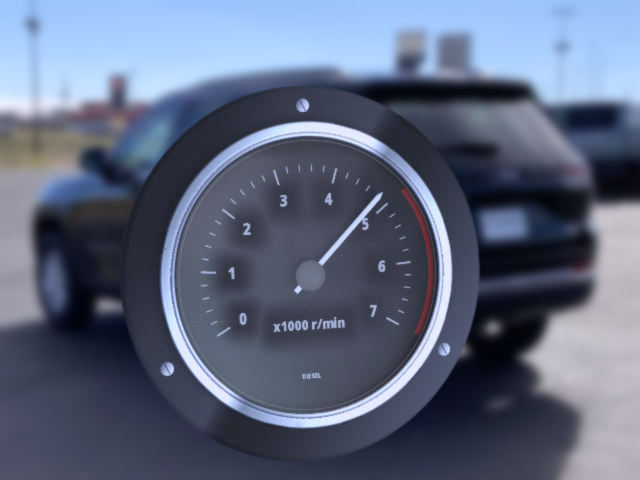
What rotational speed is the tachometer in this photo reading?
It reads 4800 rpm
